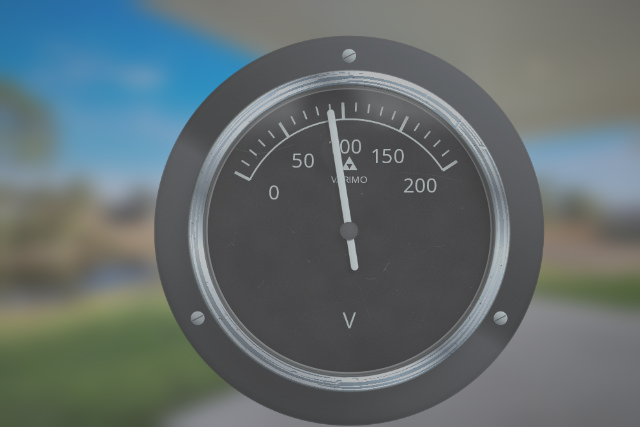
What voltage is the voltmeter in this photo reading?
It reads 90 V
